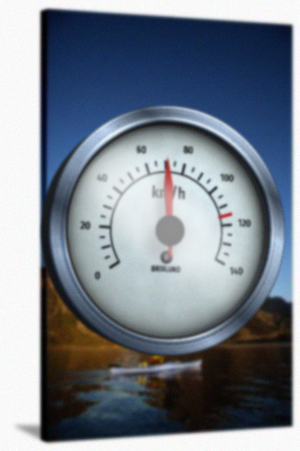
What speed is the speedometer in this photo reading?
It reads 70 km/h
